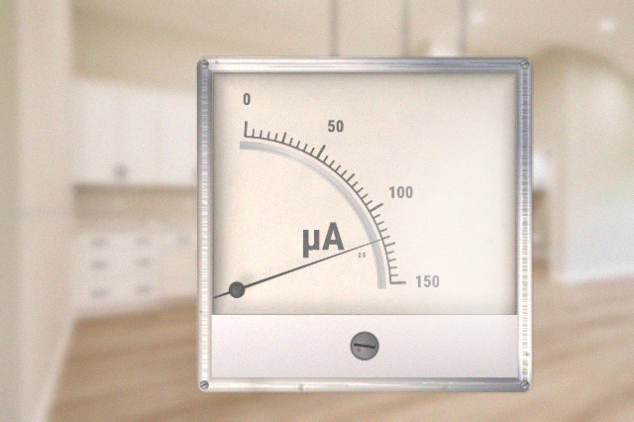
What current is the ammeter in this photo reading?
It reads 120 µA
